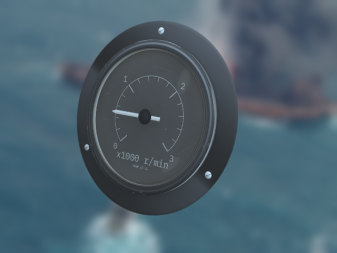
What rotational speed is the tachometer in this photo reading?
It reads 500 rpm
